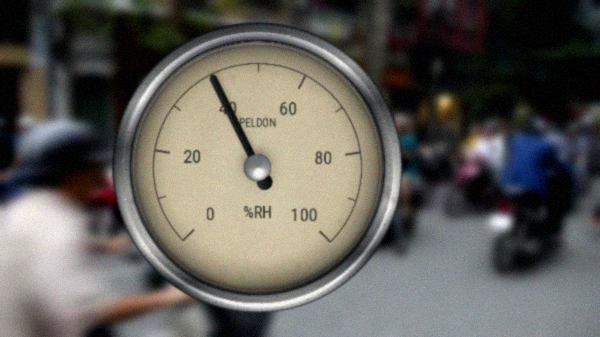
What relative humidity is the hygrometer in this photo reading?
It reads 40 %
